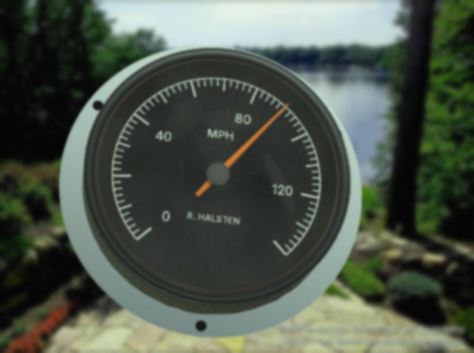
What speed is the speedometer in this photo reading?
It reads 90 mph
